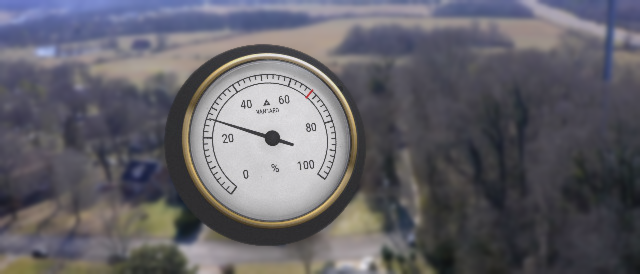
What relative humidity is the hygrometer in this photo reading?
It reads 26 %
